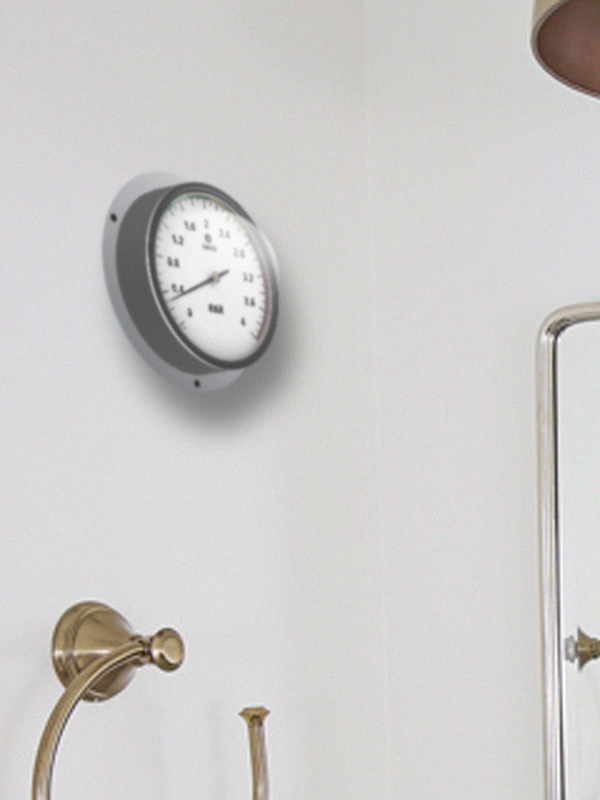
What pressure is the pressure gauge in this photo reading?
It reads 0.3 bar
